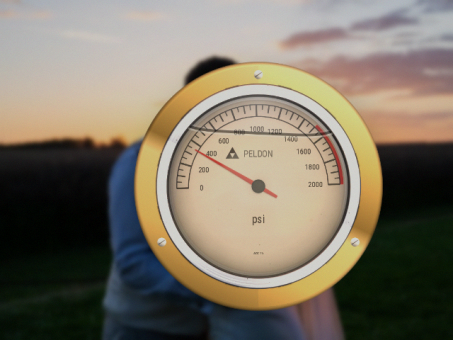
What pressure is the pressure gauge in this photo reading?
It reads 350 psi
